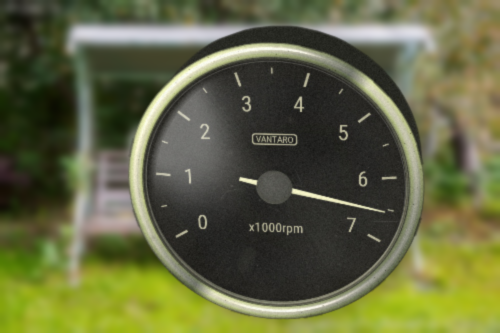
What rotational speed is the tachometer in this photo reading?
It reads 6500 rpm
